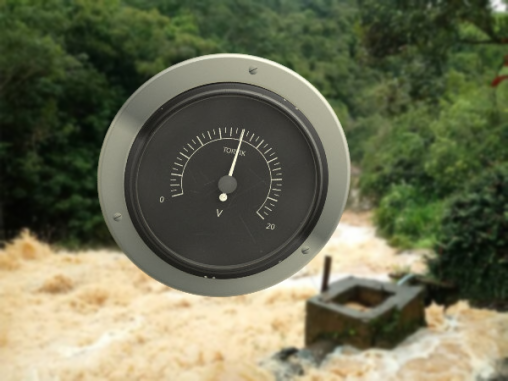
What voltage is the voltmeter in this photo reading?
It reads 10 V
